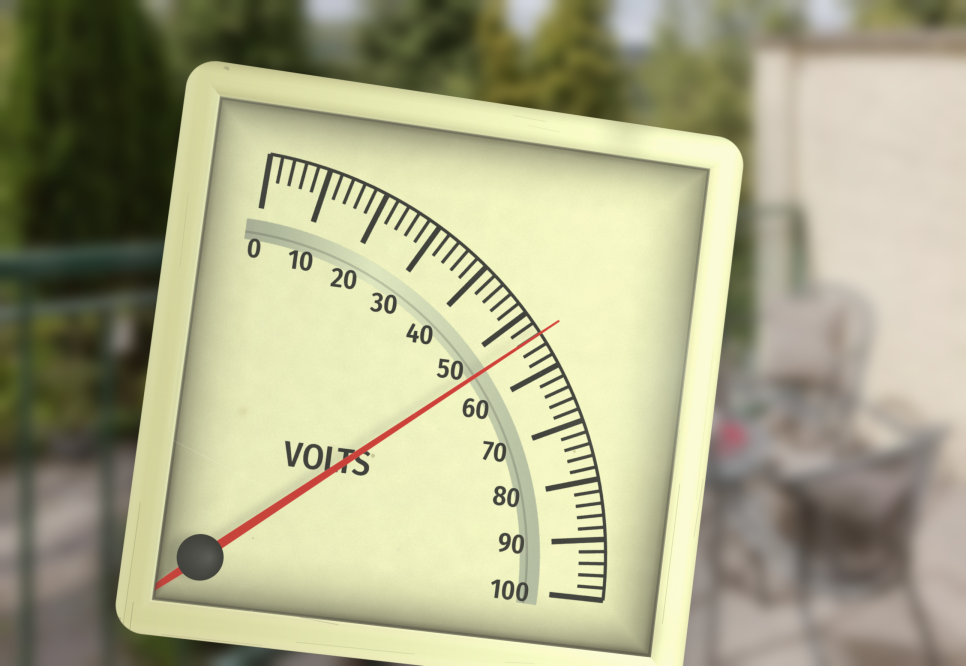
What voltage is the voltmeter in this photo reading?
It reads 54 V
